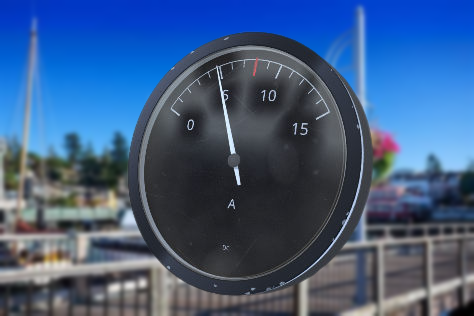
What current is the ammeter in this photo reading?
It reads 5 A
